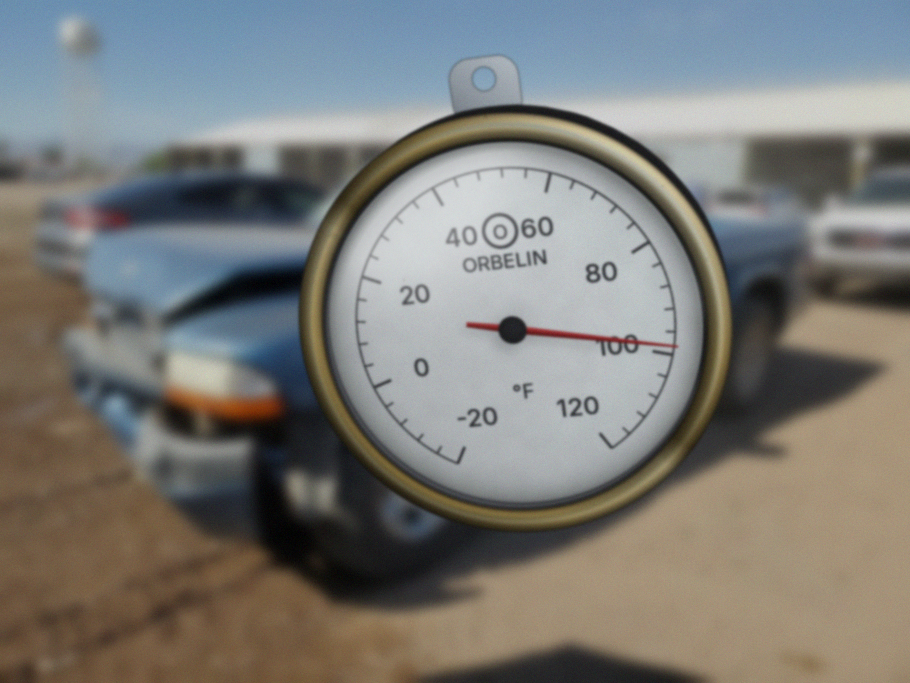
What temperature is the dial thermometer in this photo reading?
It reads 98 °F
